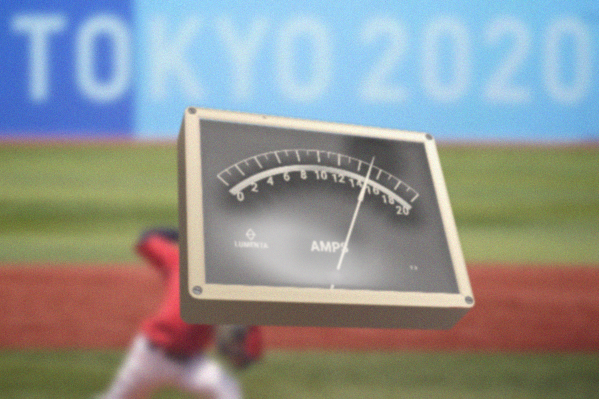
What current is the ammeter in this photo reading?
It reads 15 A
